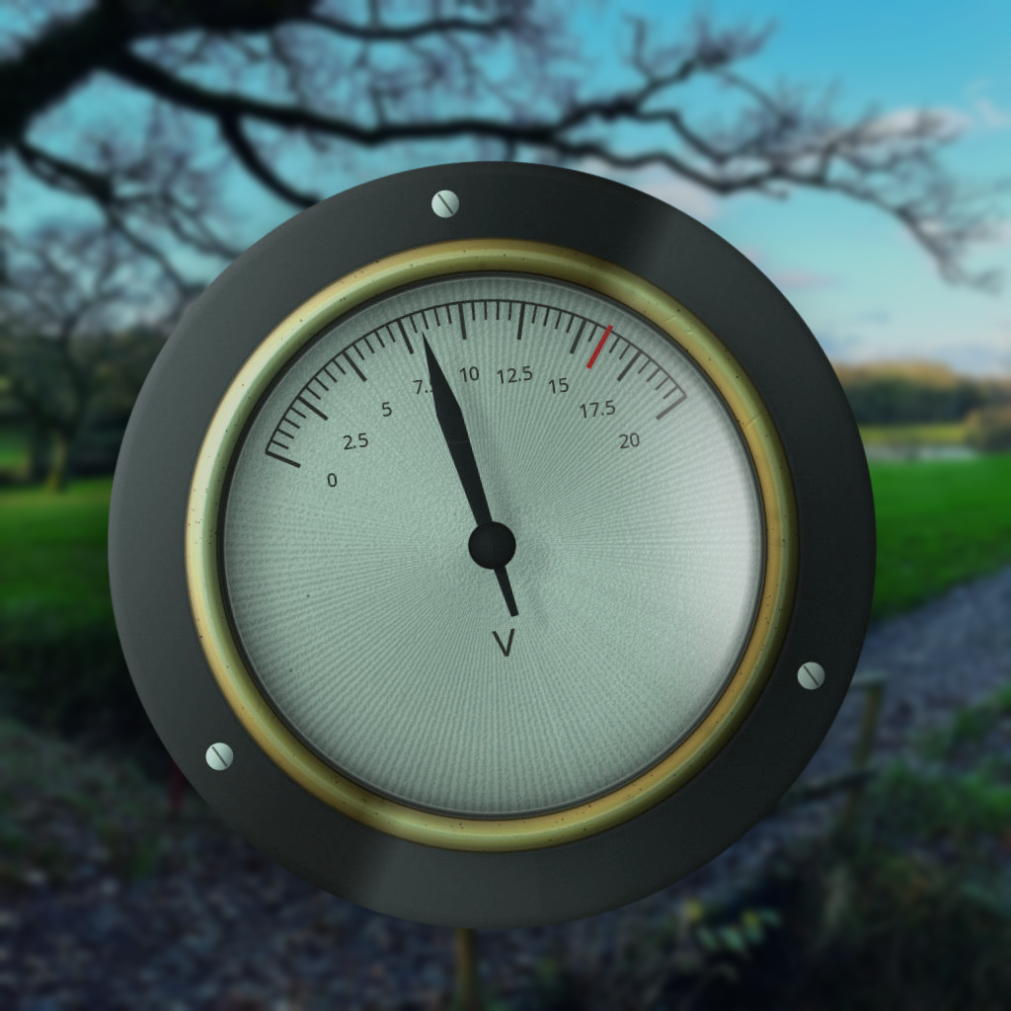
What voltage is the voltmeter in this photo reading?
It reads 8.25 V
